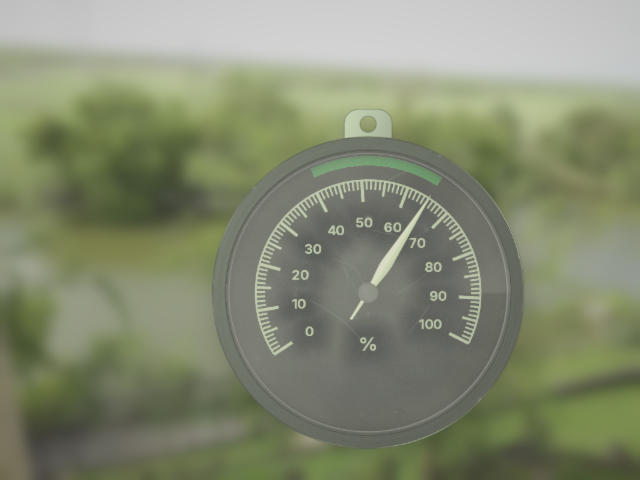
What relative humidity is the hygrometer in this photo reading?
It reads 65 %
